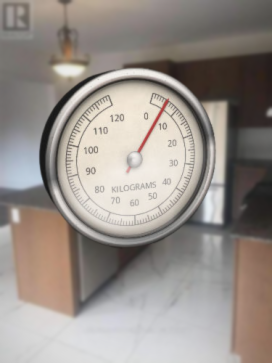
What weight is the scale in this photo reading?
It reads 5 kg
